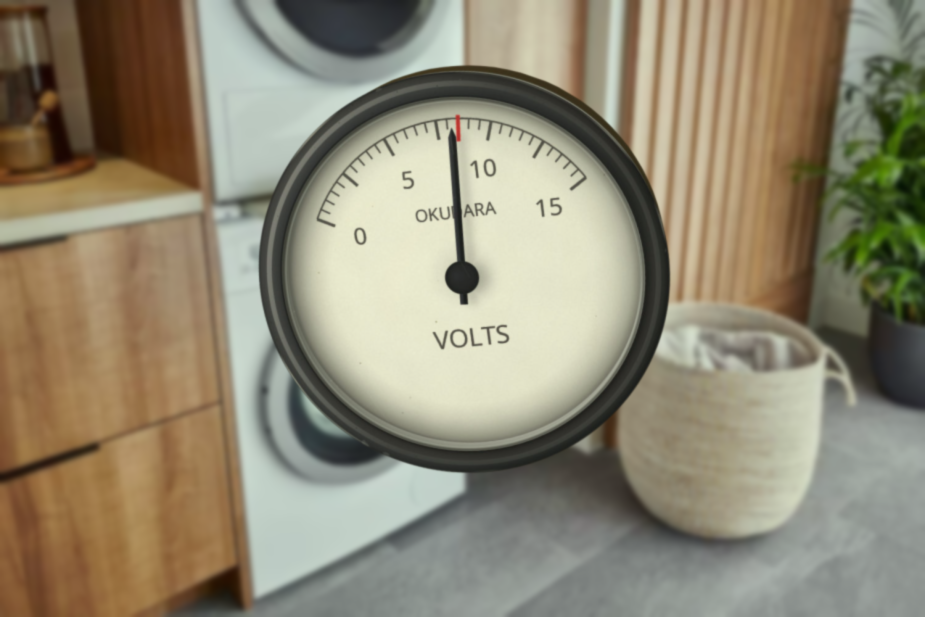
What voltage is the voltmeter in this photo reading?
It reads 8.25 V
